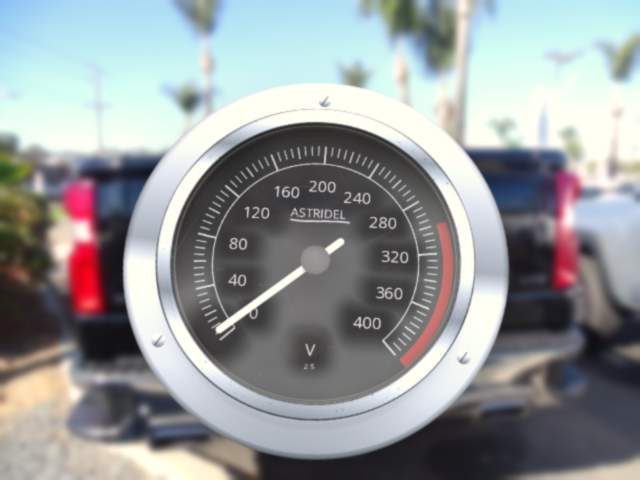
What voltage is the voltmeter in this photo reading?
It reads 5 V
